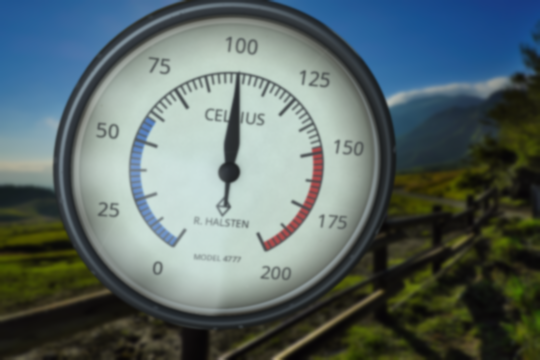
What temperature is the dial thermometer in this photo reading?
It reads 100 °C
